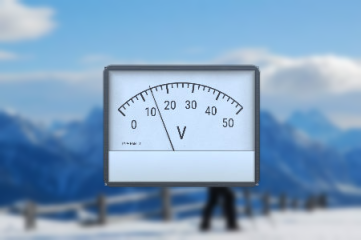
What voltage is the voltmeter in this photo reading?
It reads 14 V
